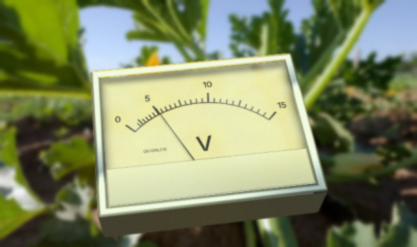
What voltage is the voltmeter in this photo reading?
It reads 5 V
